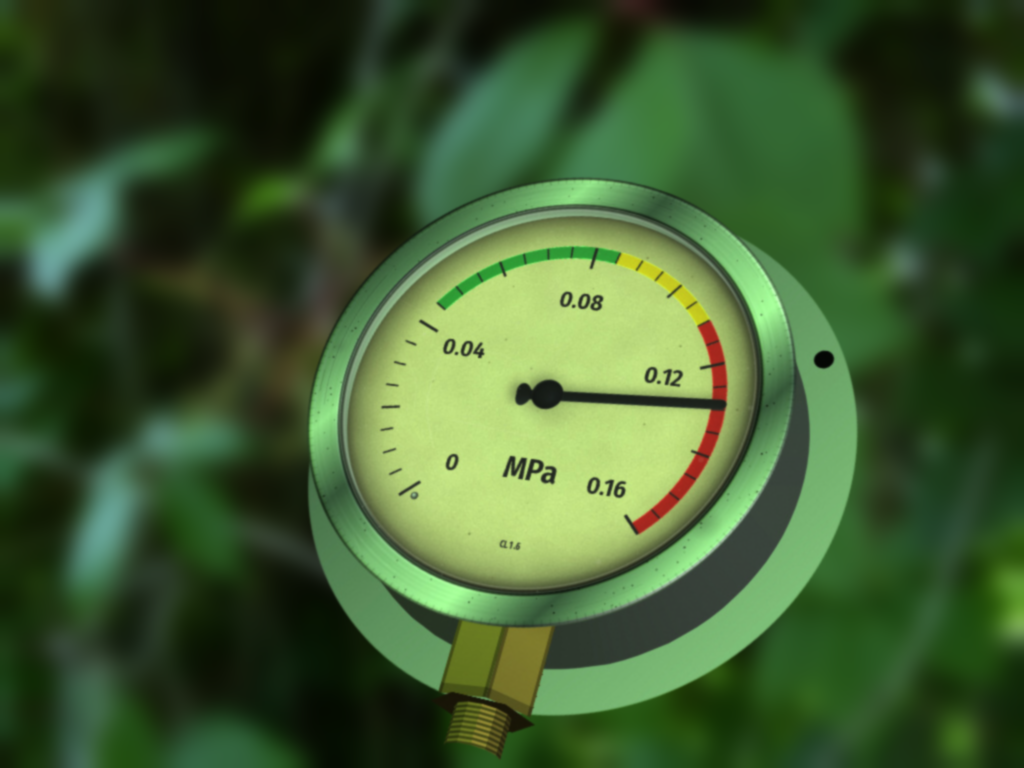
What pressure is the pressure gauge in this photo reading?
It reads 0.13 MPa
